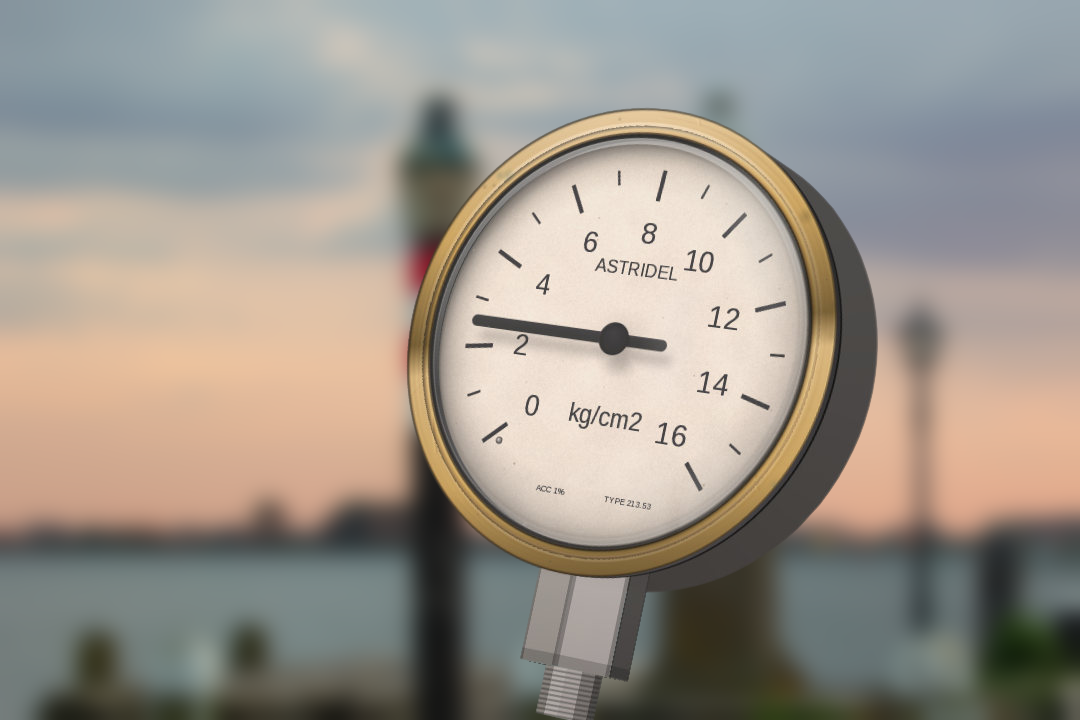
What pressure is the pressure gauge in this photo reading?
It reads 2.5 kg/cm²
